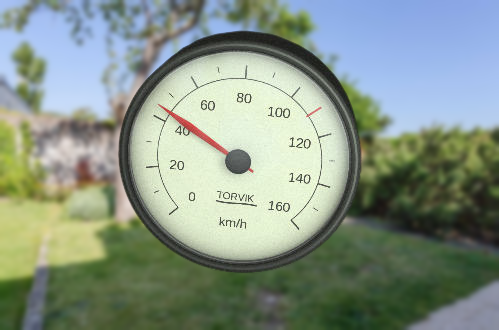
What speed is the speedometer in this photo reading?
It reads 45 km/h
